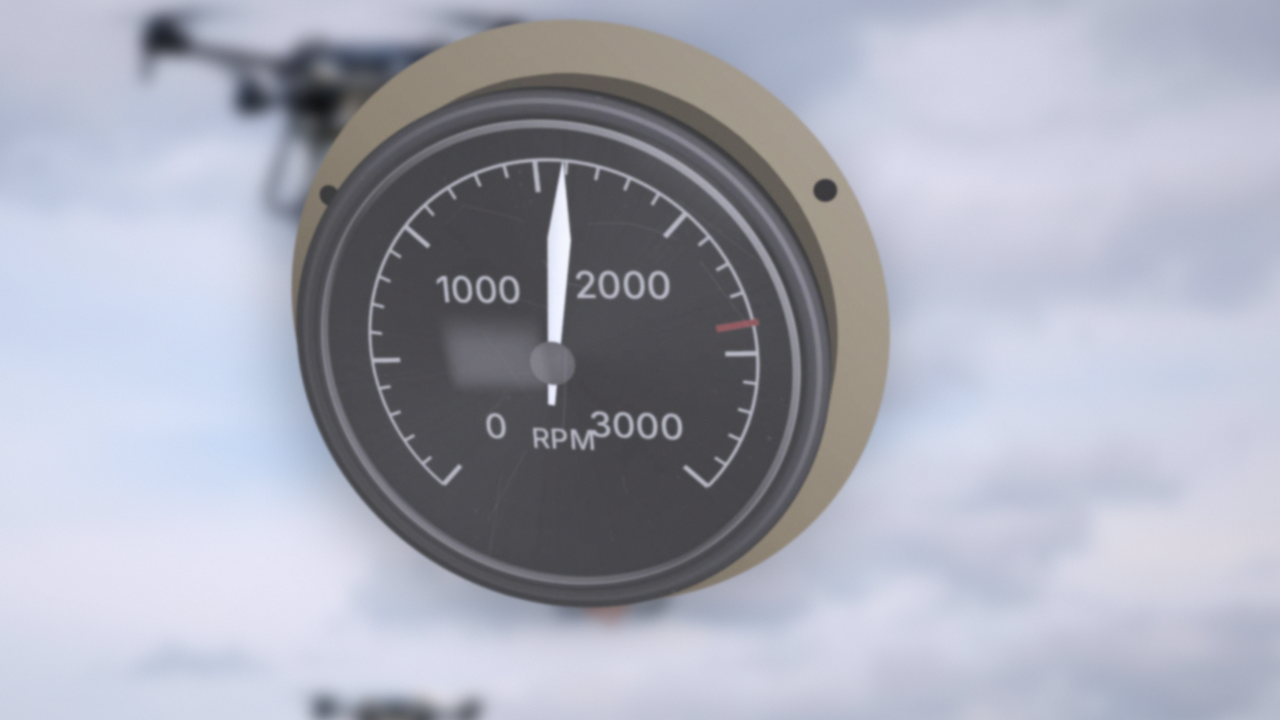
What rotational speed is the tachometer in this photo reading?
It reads 1600 rpm
